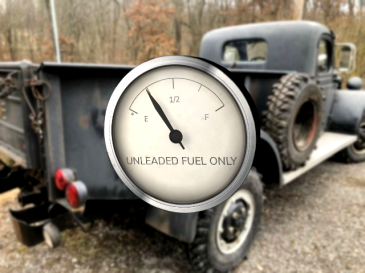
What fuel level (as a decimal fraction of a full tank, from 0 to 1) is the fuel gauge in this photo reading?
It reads 0.25
